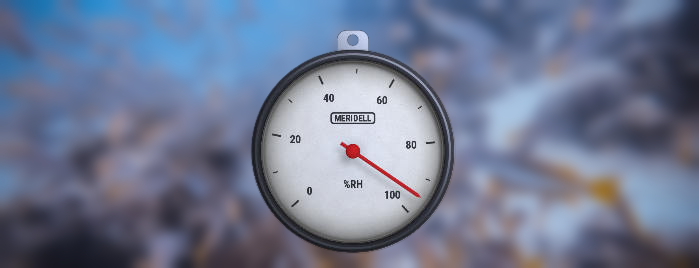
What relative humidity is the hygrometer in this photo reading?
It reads 95 %
